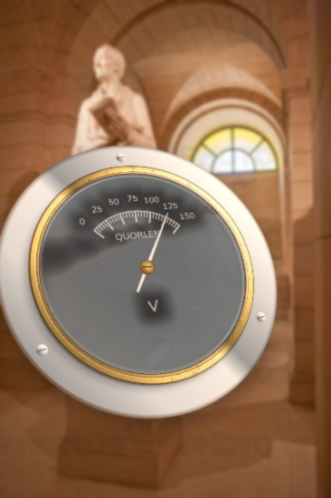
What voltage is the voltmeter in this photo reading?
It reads 125 V
